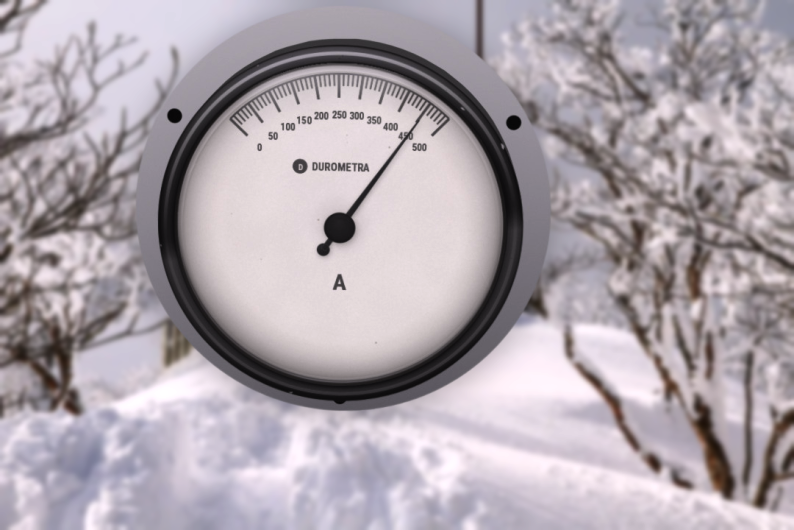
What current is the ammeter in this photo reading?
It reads 450 A
